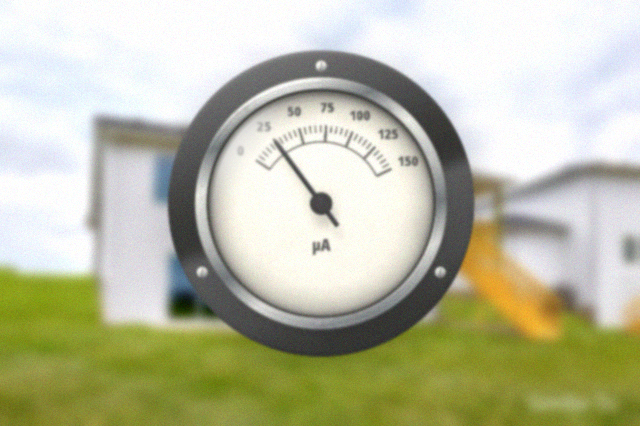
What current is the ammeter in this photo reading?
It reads 25 µA
